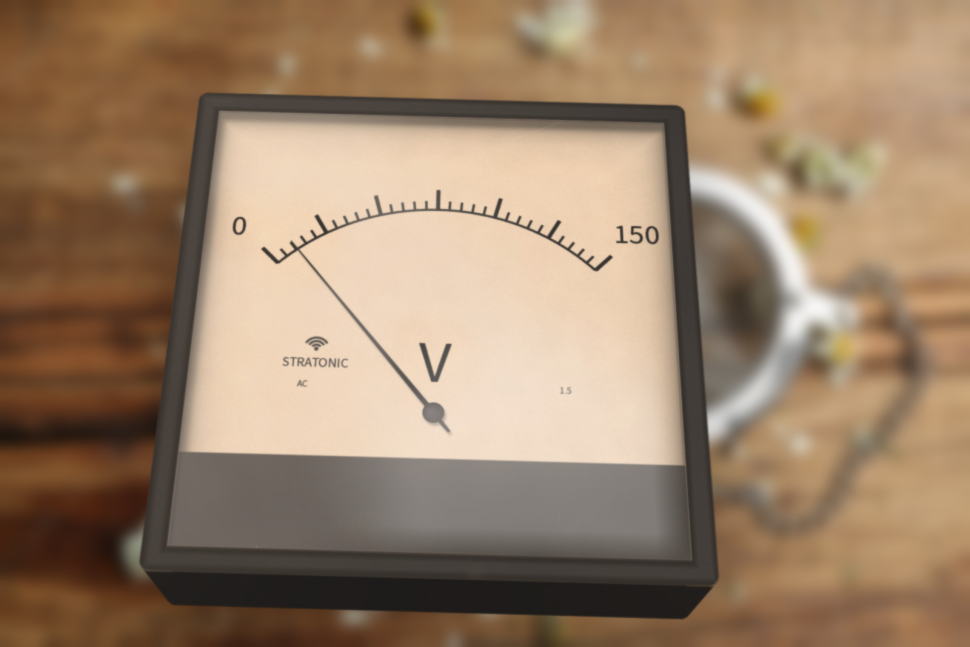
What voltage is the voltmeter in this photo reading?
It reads 10 V
